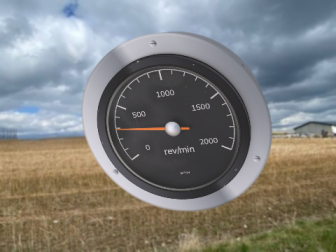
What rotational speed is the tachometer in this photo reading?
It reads 300 rpm
